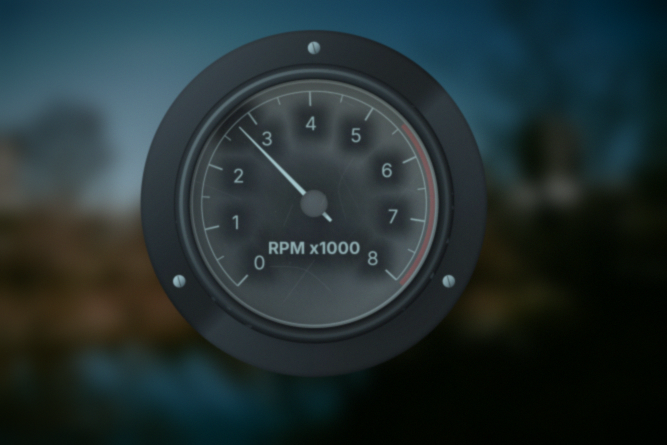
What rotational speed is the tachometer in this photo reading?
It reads 2750 rpm
